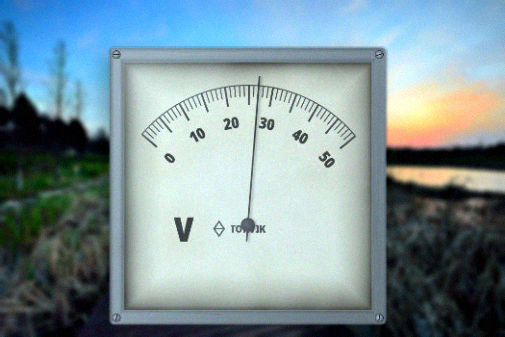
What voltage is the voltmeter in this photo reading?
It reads 27 V
